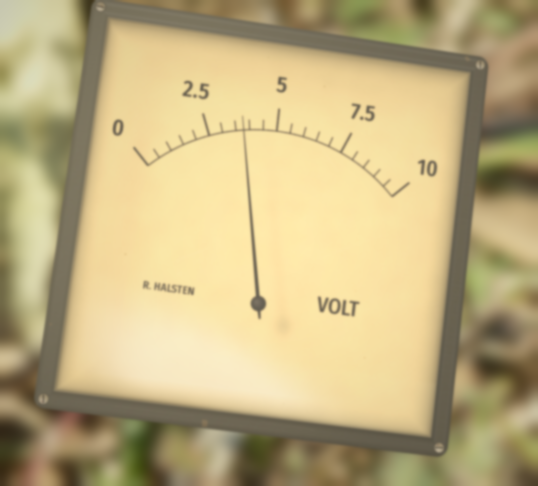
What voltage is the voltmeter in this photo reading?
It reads 3.75 V
